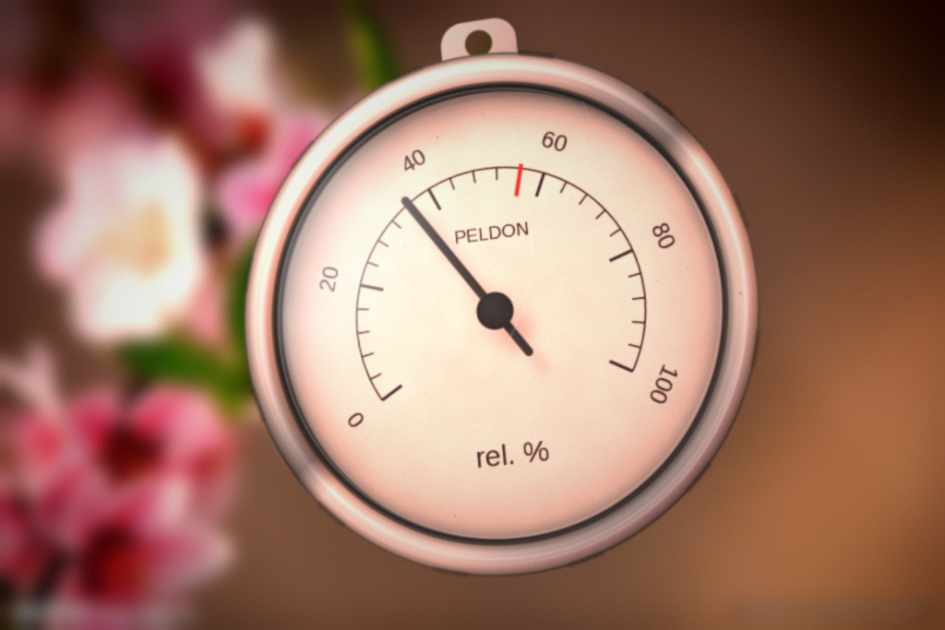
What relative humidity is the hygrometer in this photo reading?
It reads 36 %
